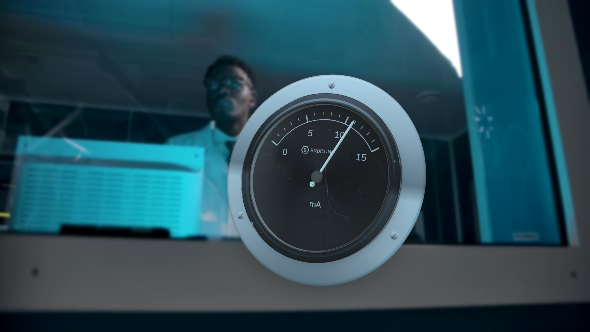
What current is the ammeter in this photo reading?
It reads 11 mA
